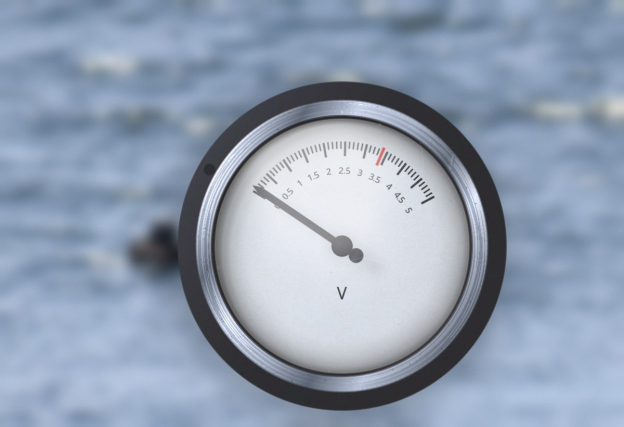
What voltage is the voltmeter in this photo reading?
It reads 0.1 V
